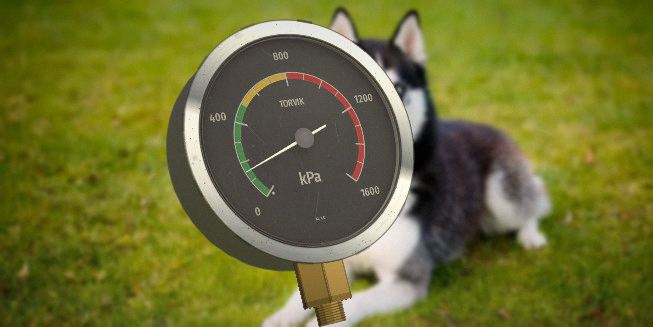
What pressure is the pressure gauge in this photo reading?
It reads 150 kPa
